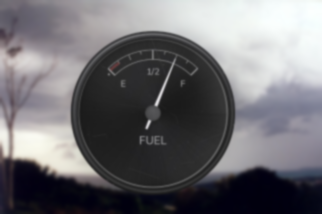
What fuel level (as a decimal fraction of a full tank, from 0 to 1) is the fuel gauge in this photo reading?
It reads 0.75
